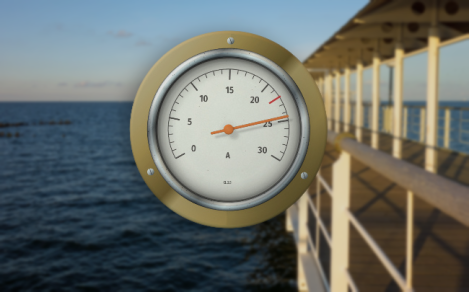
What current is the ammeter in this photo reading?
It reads 24.5 A
